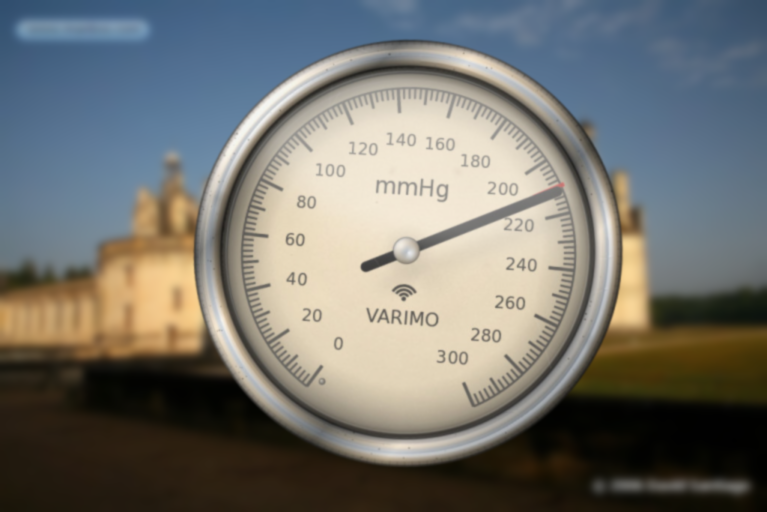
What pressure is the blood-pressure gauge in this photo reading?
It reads 212 mmHg
